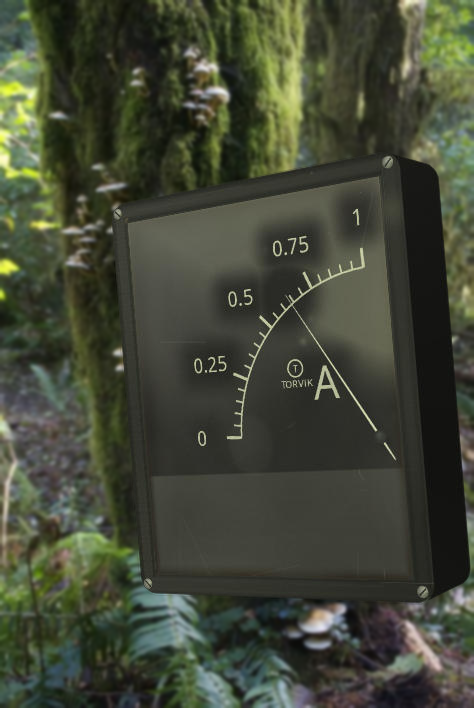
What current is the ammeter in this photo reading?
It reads 0.65 A
